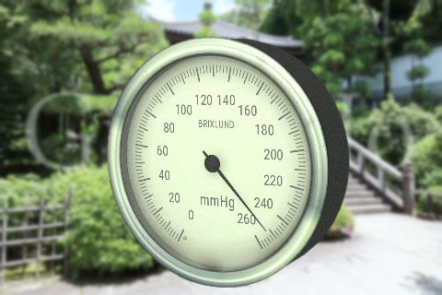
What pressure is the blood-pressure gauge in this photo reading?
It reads 250 mmHg
